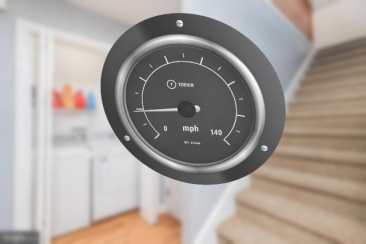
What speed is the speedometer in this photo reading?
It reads 20 mph
